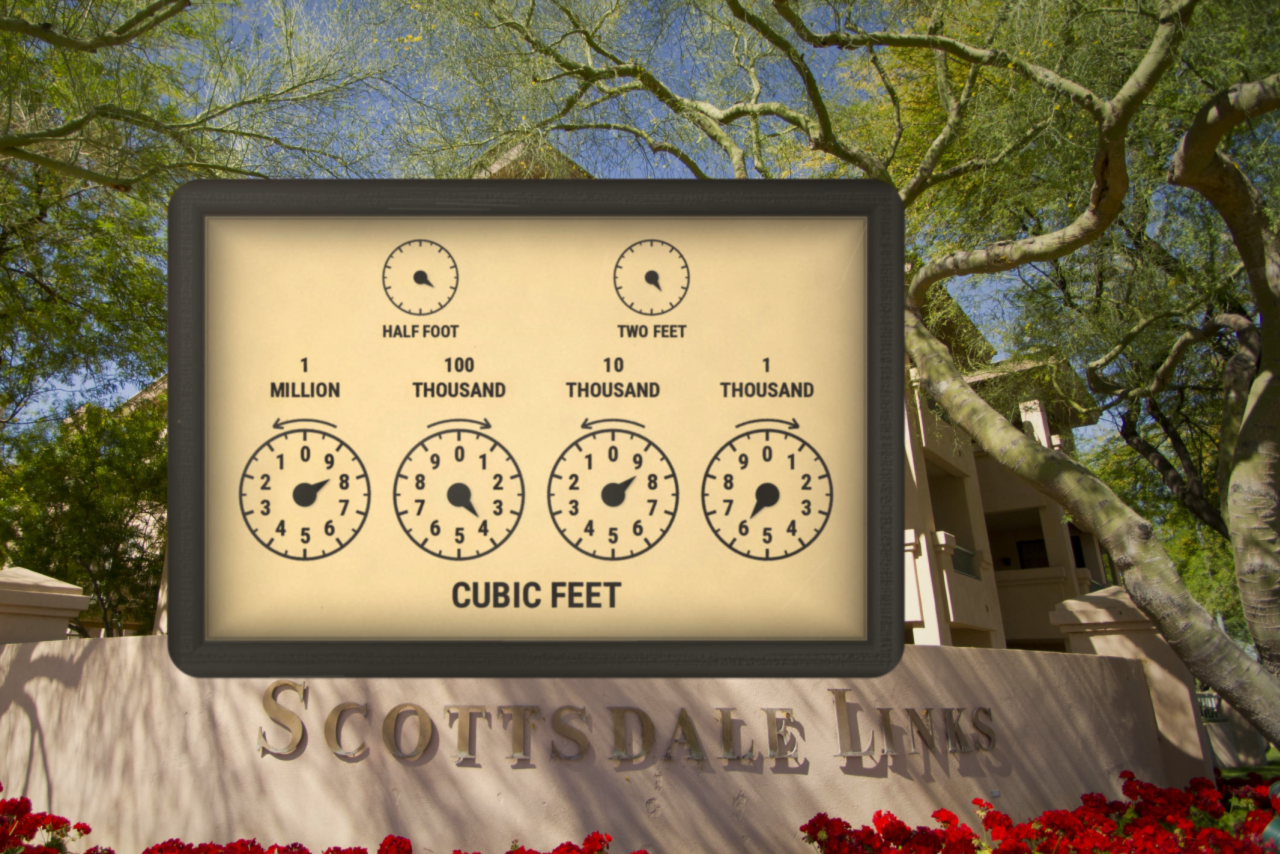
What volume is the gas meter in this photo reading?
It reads 838600 ft³
